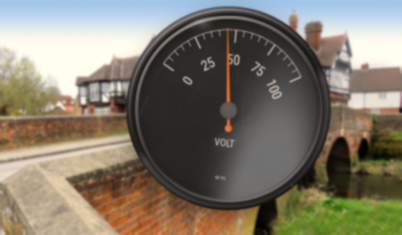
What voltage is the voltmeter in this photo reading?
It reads 45 V
